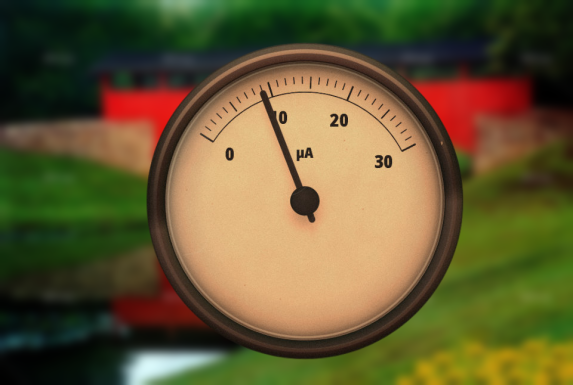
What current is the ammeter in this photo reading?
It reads 9 µA
